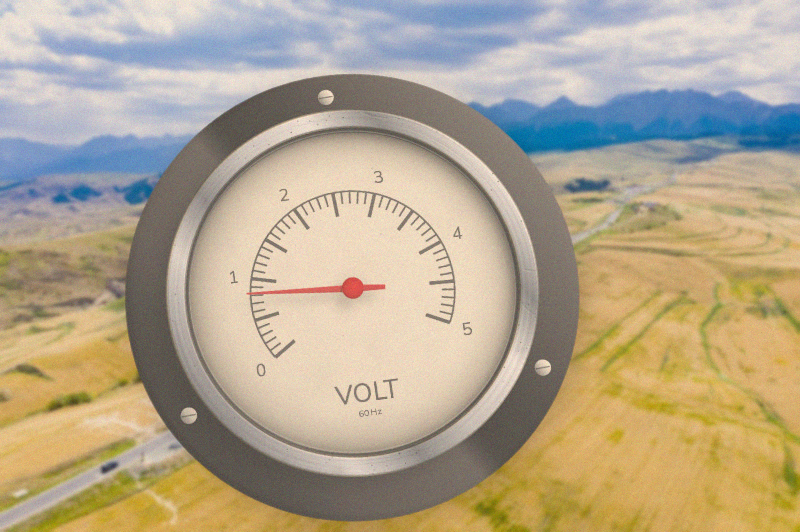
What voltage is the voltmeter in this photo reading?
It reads 0.8 V
